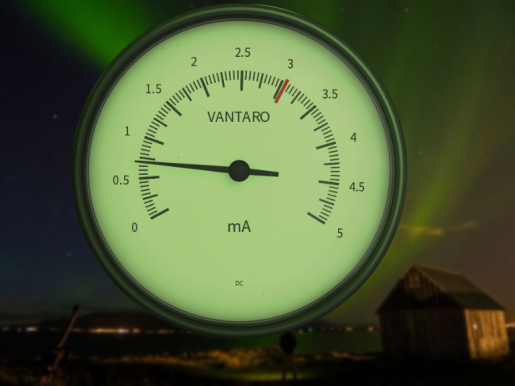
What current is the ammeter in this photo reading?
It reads 0.7 mA
